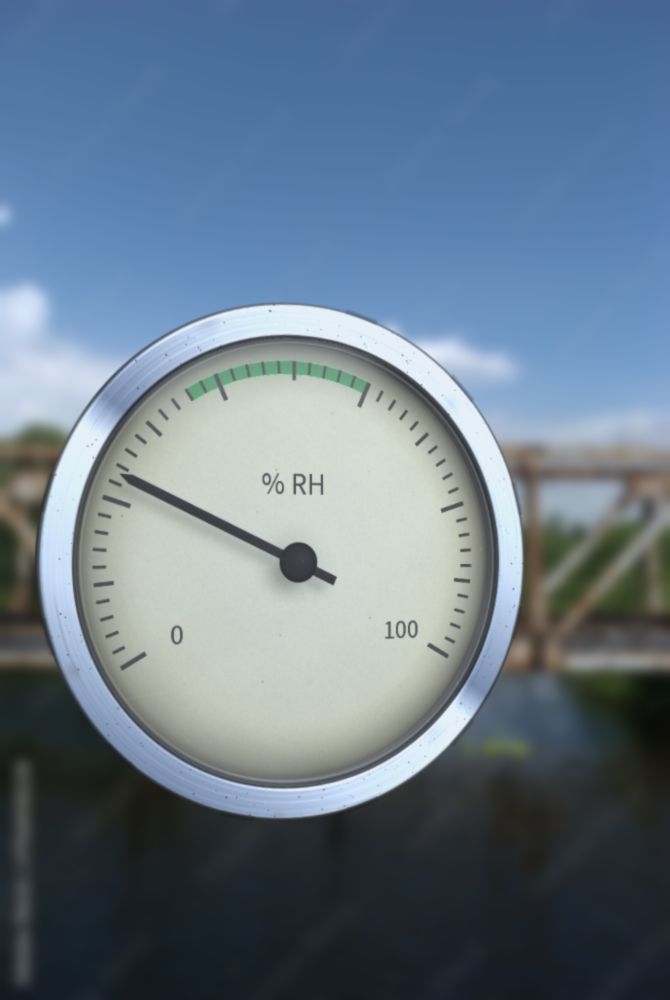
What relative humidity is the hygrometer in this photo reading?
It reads 23 %
